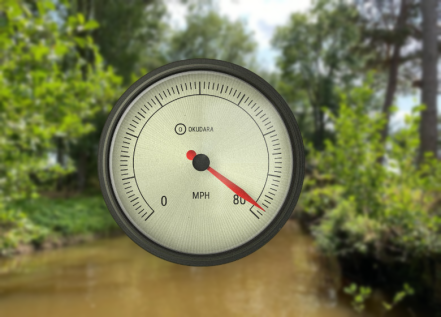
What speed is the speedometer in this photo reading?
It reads 78 mph
